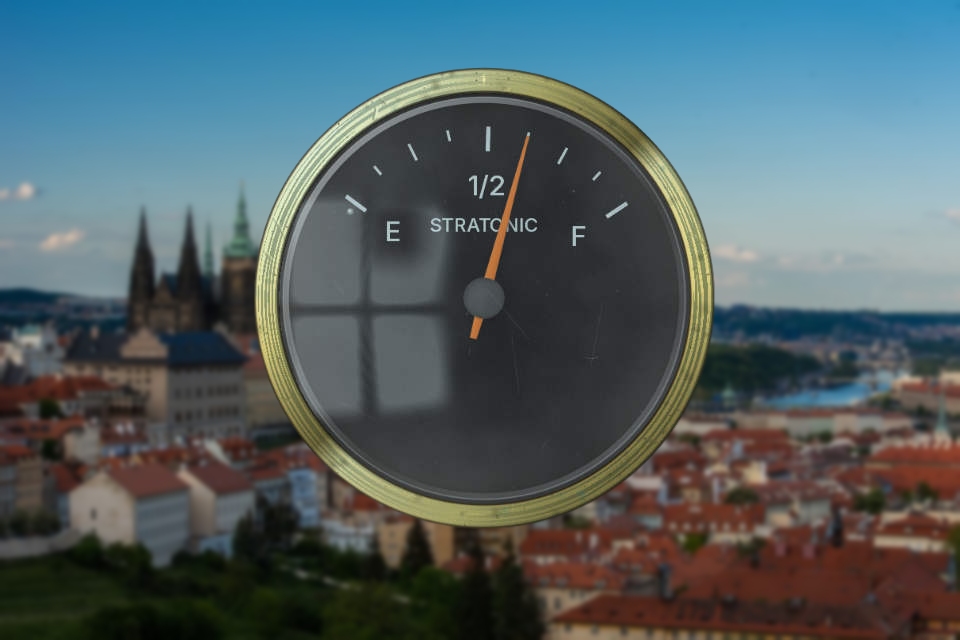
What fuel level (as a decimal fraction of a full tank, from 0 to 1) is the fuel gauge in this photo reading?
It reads 0.625
